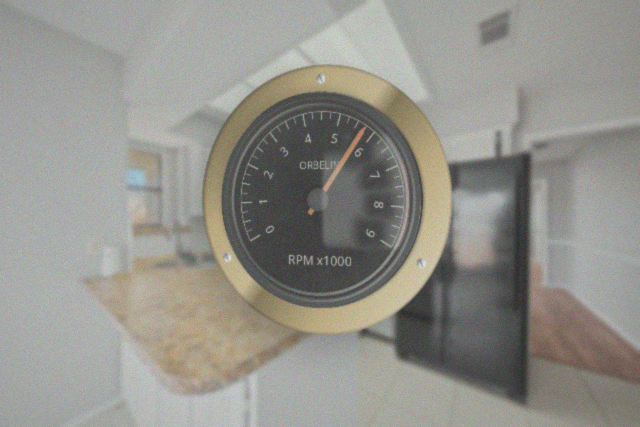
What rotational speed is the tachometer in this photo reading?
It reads 5750 rpm
